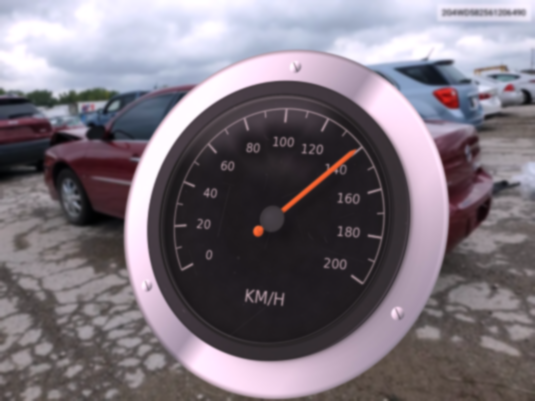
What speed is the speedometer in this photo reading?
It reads 140 km/h
